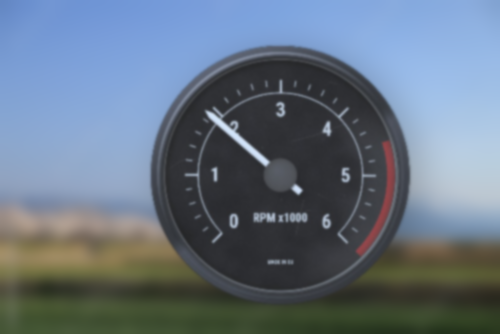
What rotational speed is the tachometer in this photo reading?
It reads 1900 rpm
